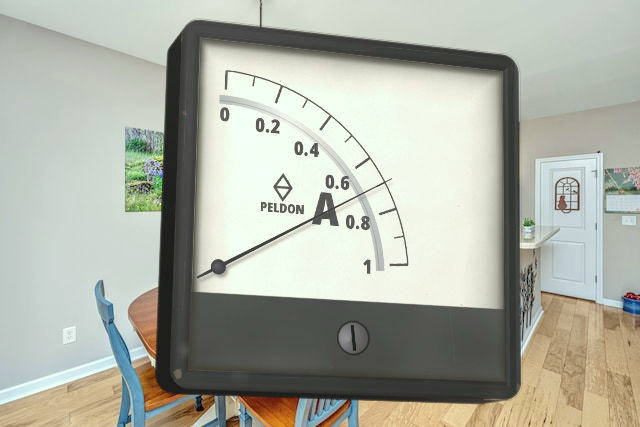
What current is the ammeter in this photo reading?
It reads 0.7 A
